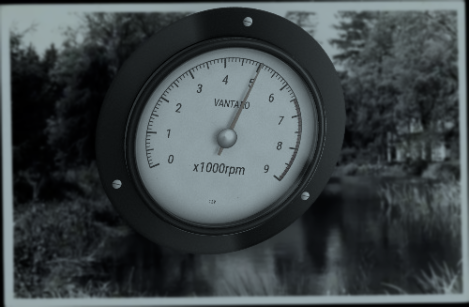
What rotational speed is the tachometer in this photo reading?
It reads 5000 rpm
